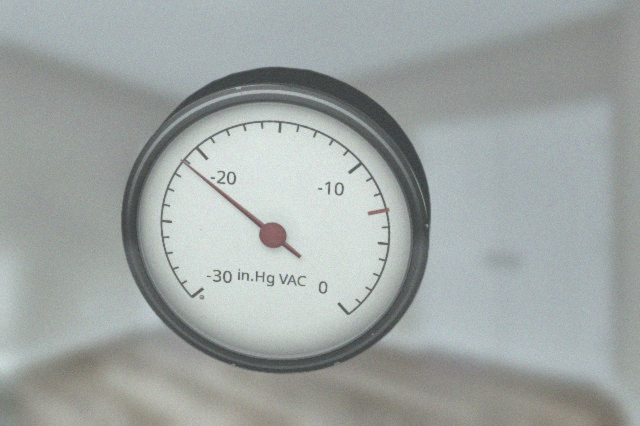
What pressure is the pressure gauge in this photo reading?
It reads -21 inHg
